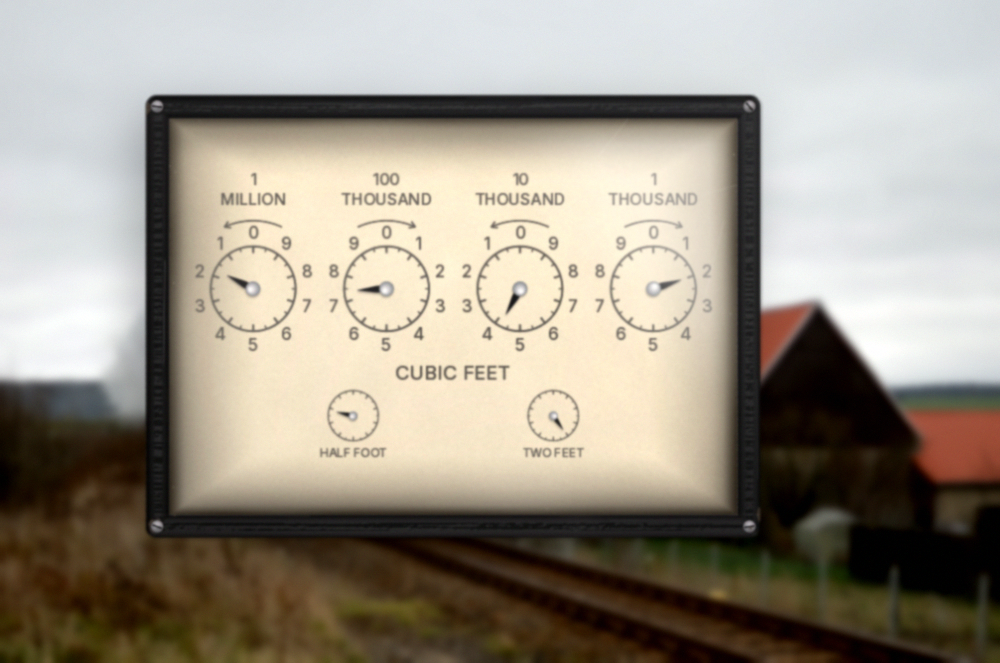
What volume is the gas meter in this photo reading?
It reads 174200 ft³
